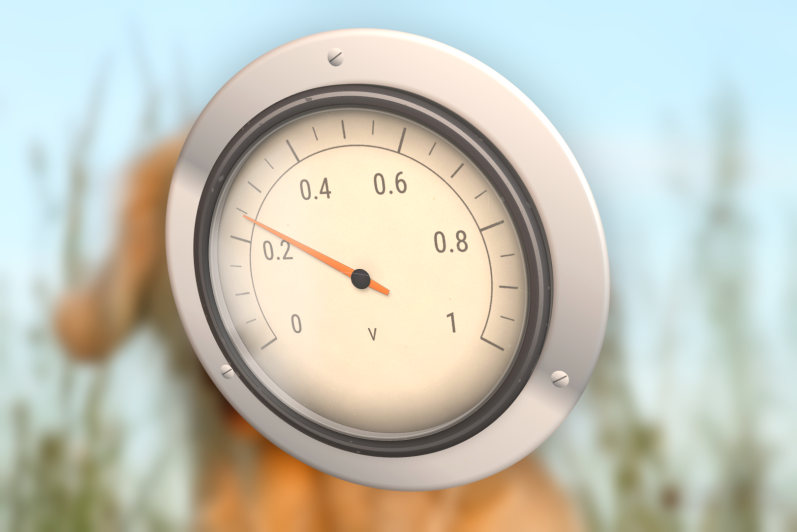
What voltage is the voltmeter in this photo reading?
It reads 0.25 V
